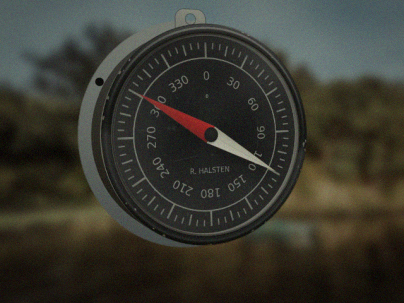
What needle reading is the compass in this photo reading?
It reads 300 °
